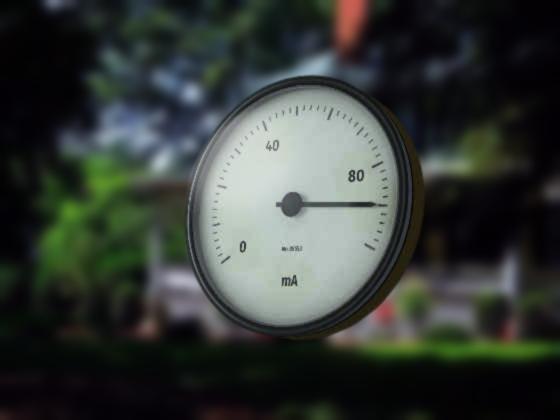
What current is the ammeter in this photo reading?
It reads 90 mA
